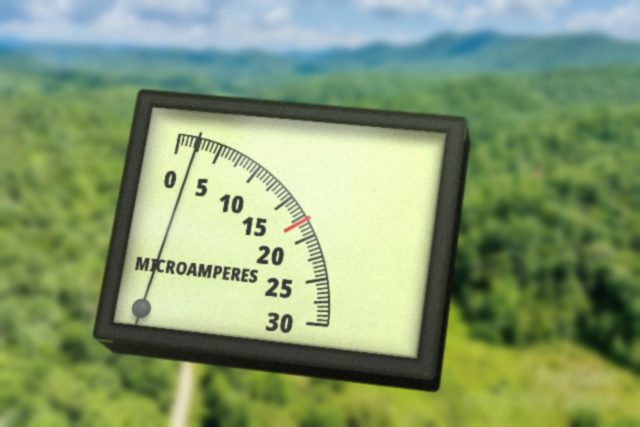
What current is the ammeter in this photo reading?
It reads 2.5 µA
